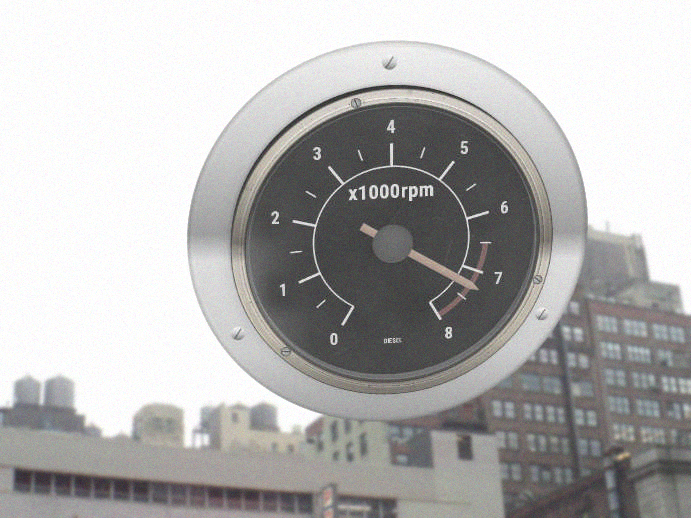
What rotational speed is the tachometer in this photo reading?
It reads 7250 rpm
